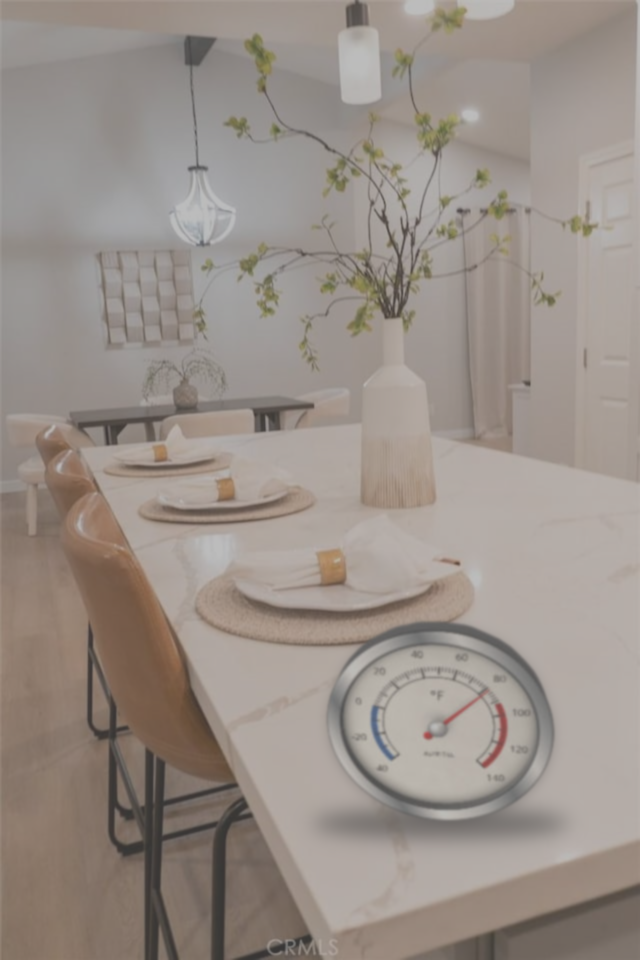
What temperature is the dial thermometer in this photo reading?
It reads 80 °F
